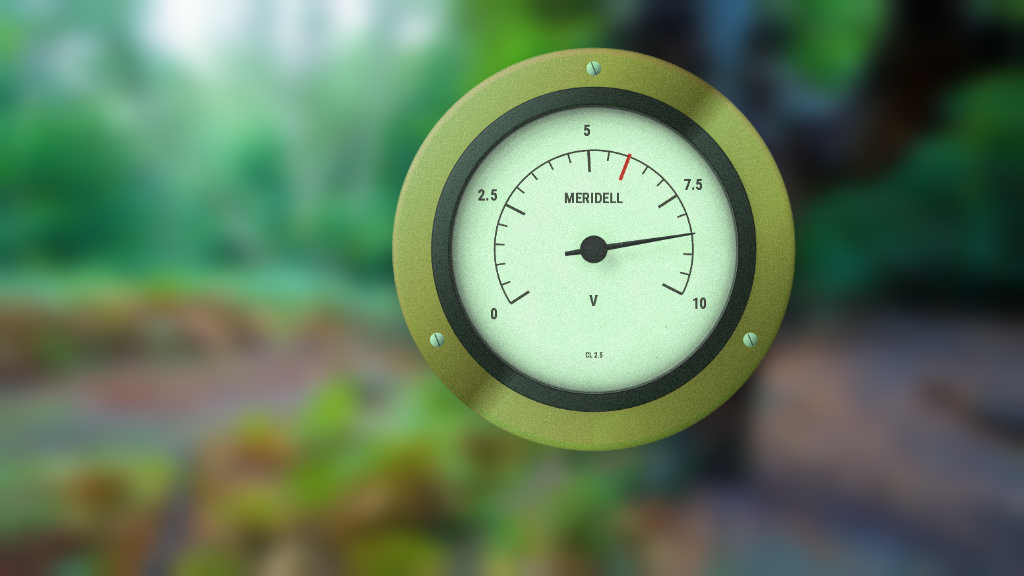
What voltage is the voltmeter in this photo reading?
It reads 8.5 V
